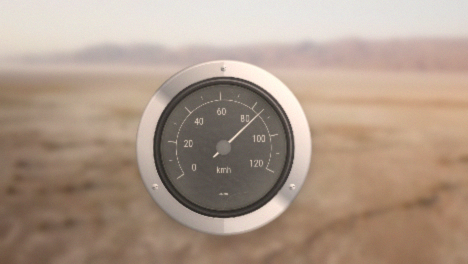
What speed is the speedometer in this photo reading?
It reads 85 km/h
